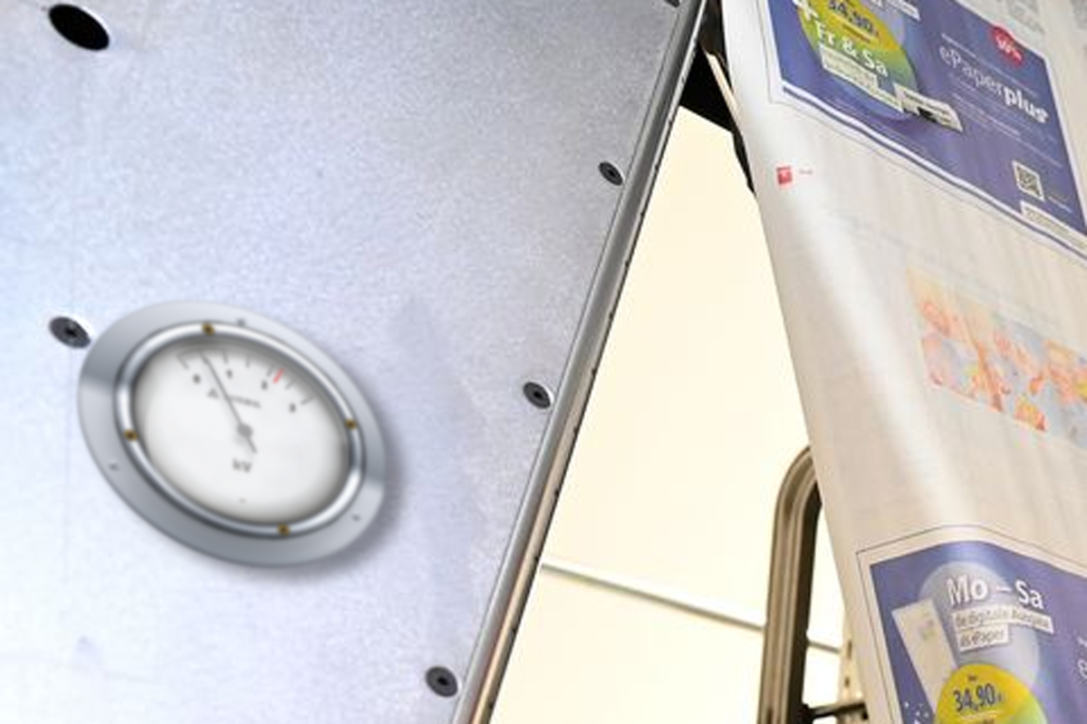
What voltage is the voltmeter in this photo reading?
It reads 0.5 kV
